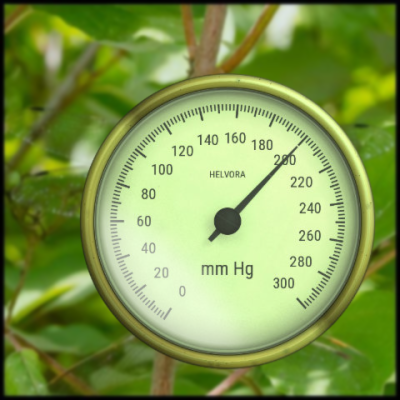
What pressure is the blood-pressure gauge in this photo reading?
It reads 200 mmHg
